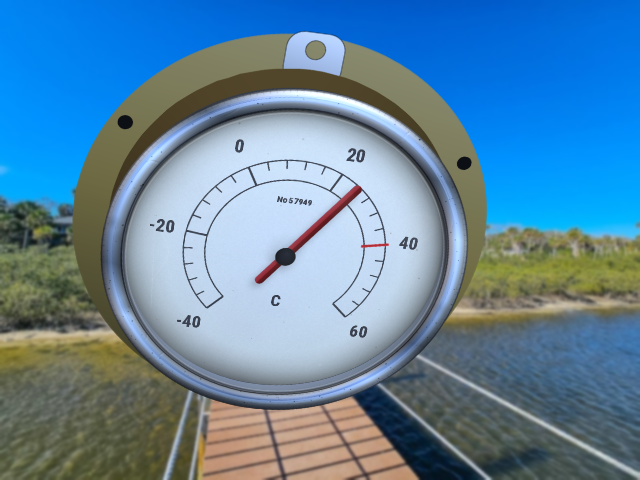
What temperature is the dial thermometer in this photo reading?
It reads 24 °C
